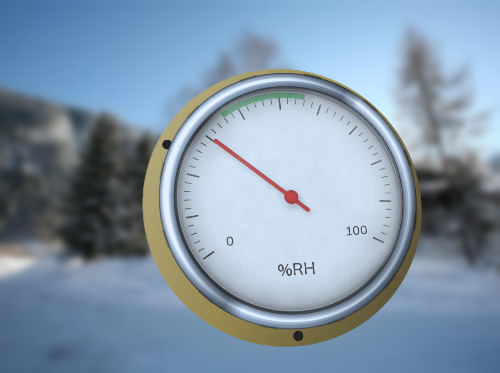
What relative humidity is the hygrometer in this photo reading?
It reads 30 %
